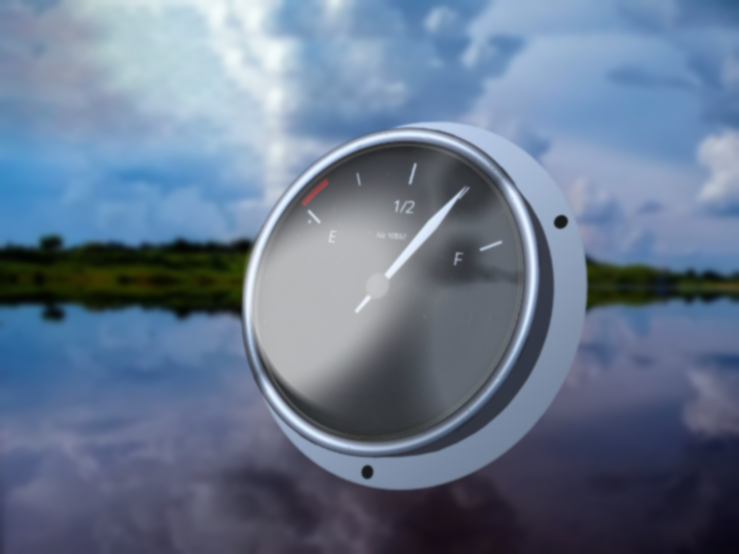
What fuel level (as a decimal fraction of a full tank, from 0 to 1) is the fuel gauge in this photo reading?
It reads 0.75
